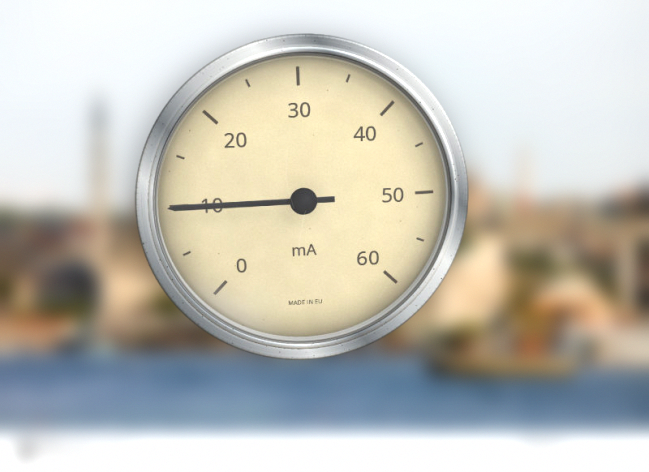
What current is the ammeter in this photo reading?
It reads 10 mA
